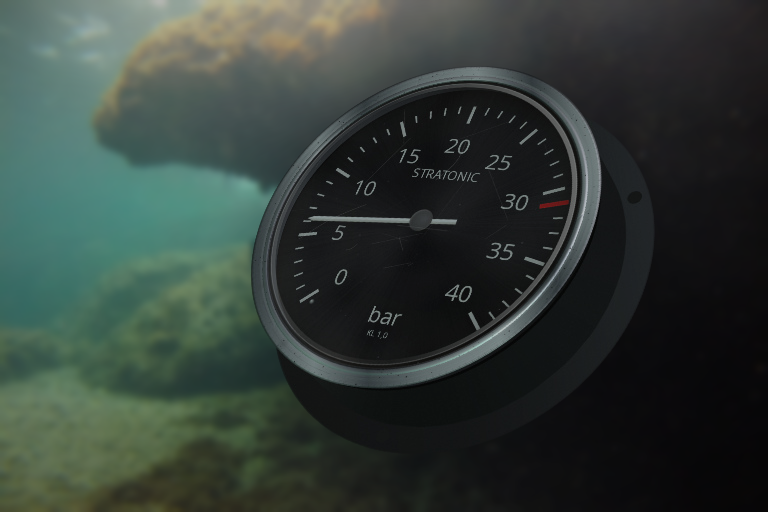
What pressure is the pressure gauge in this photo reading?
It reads 6 bar
